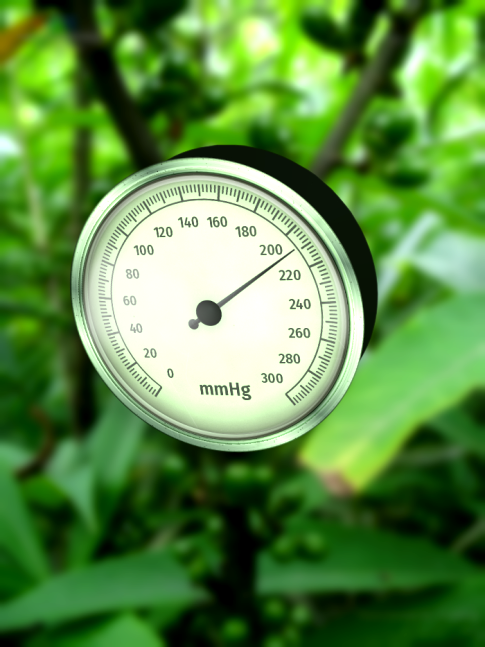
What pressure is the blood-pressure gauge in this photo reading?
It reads 208 mmHg
